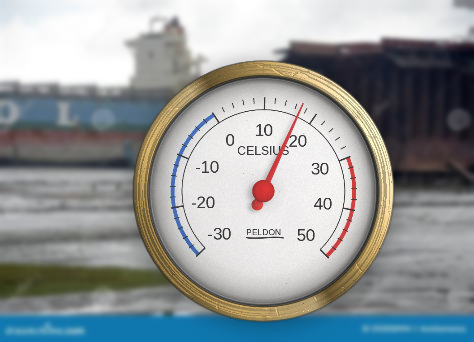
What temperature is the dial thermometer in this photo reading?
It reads 17 °C
